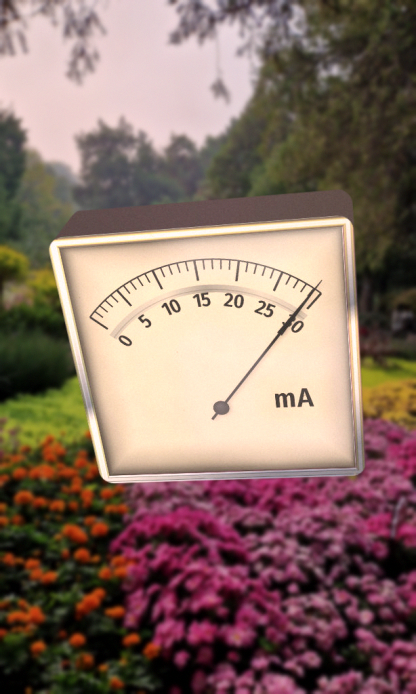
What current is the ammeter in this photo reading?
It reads 29 mA
